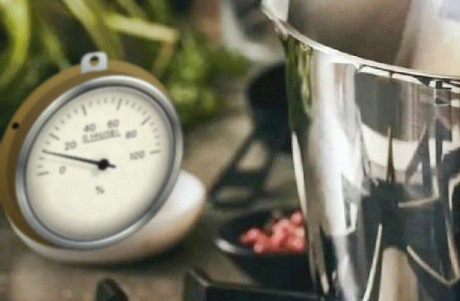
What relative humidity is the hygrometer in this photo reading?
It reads 12 %
